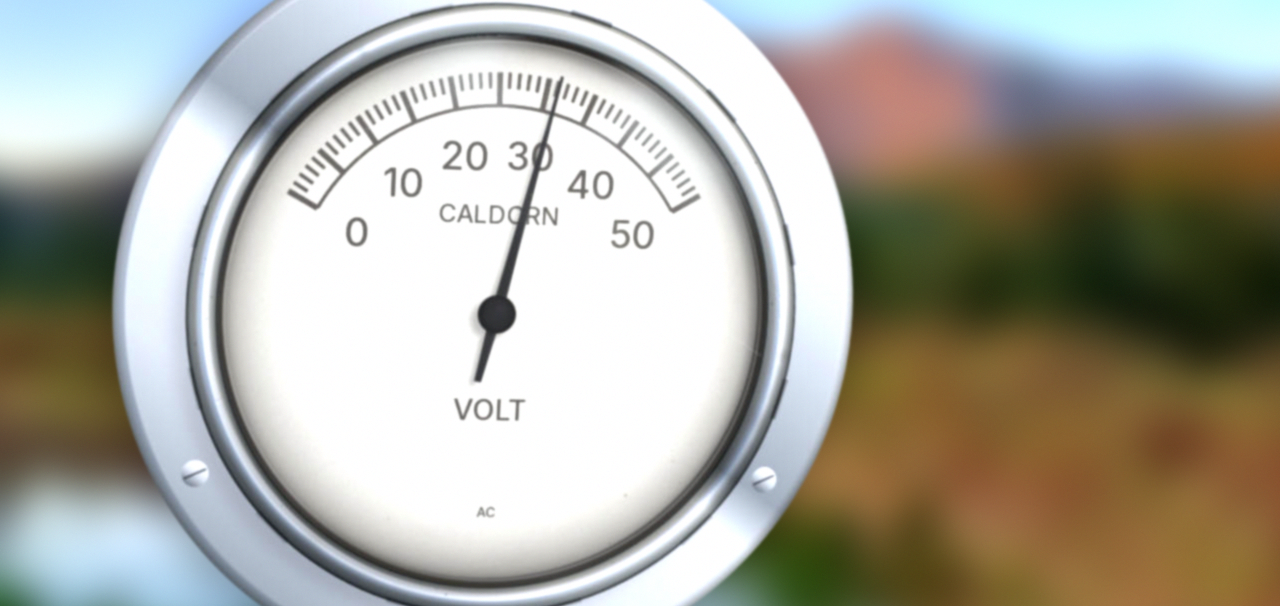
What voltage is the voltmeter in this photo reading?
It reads 31 V
